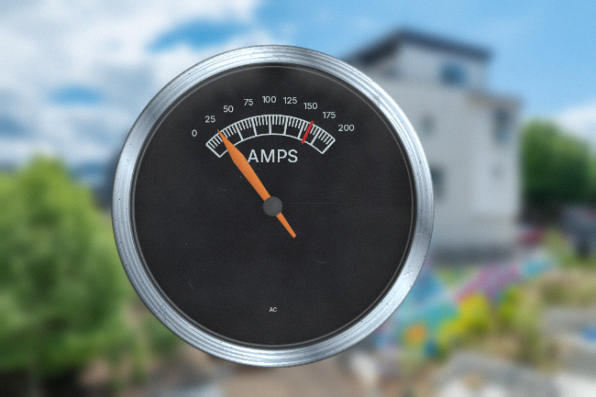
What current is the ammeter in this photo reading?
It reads 25 A
